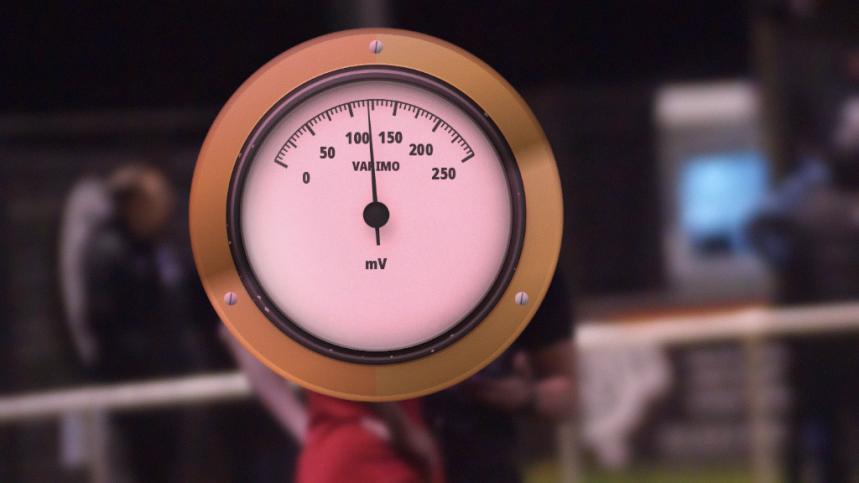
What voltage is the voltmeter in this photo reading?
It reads 120 mV
